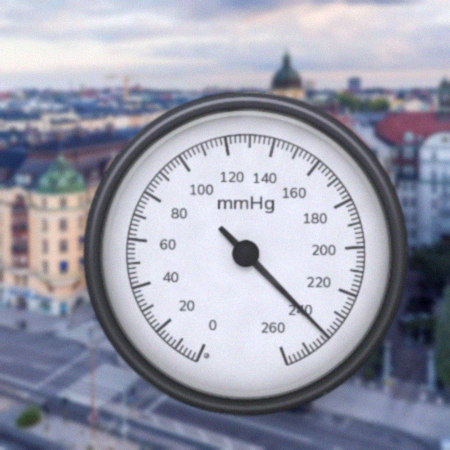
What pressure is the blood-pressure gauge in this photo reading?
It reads 240 mmHg
